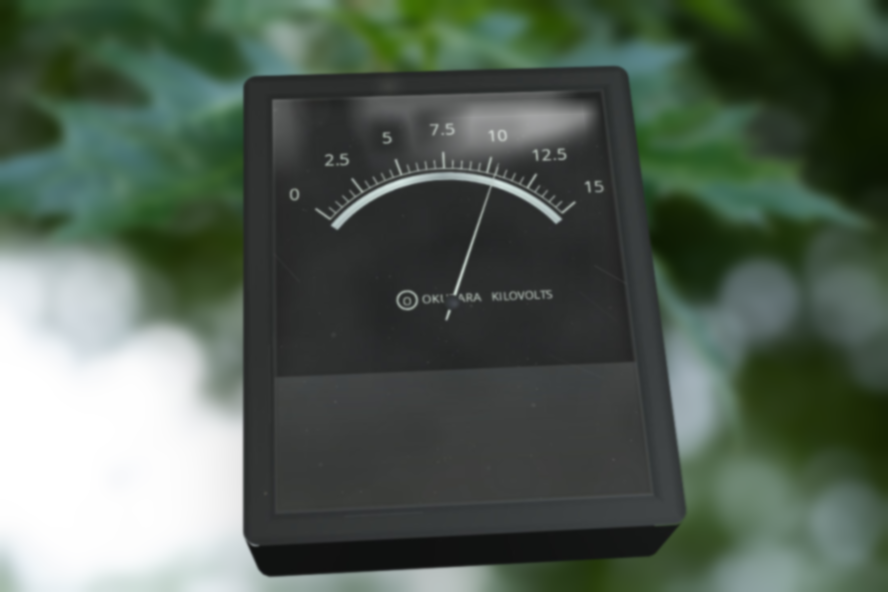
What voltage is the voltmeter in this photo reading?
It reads 10.5 kV
